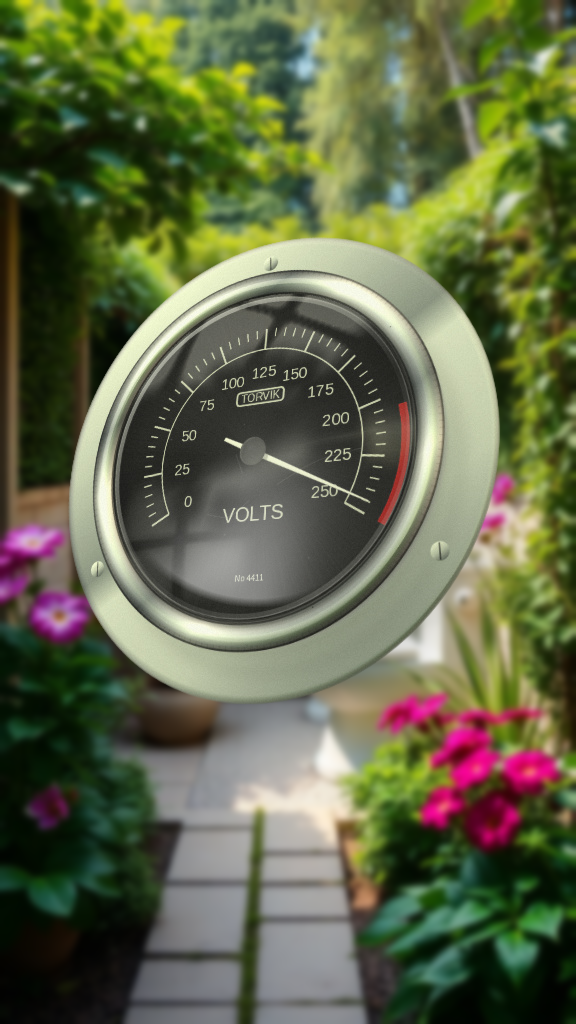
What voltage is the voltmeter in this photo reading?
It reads 245 V
